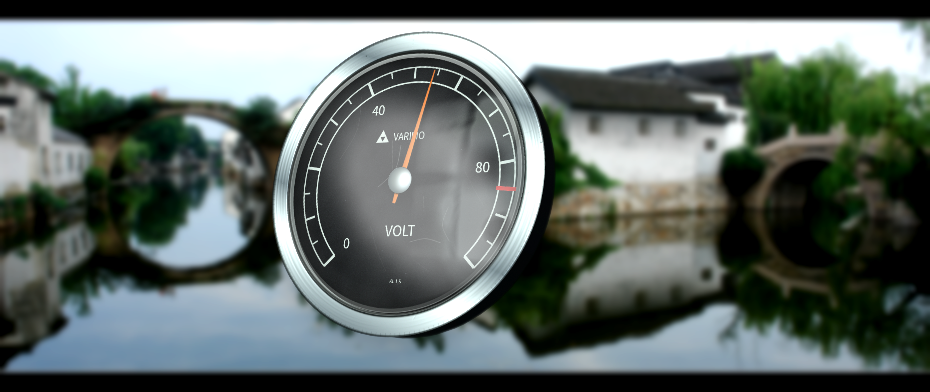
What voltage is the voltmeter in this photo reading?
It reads 55 V
